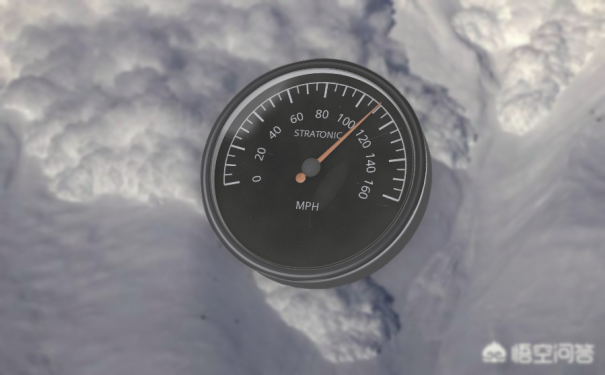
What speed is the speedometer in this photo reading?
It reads 110 mph
